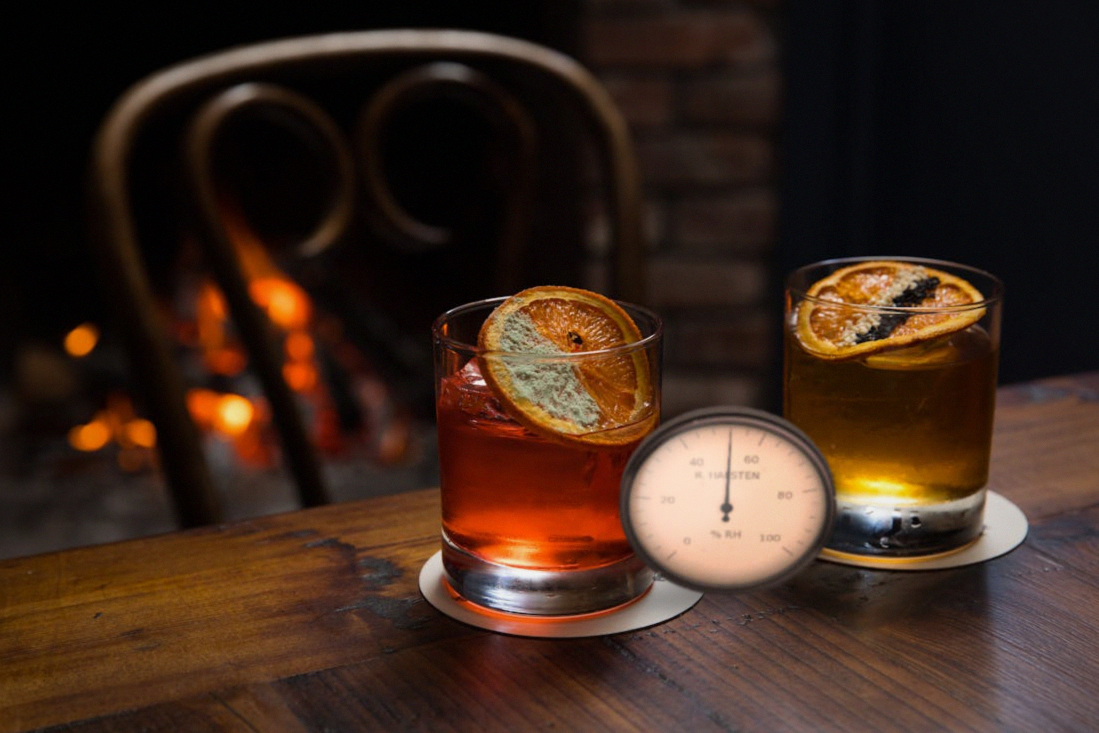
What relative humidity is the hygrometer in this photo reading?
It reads 52 %
